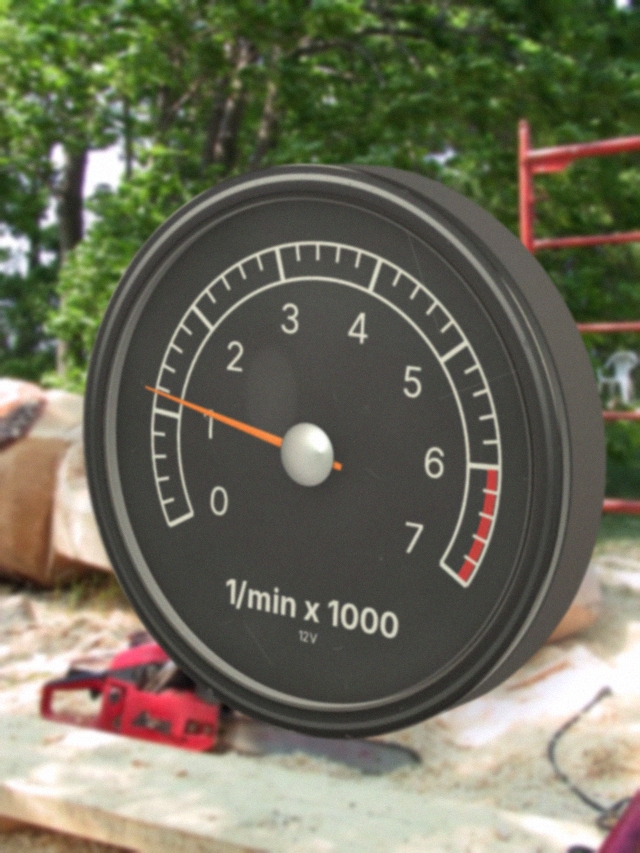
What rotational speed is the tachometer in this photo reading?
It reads 1200 rpm
